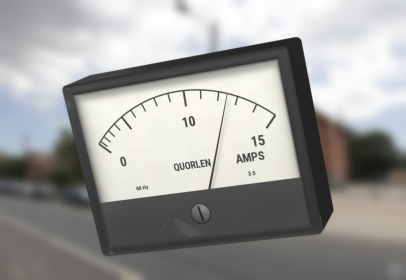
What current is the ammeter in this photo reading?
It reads 12.5 A
